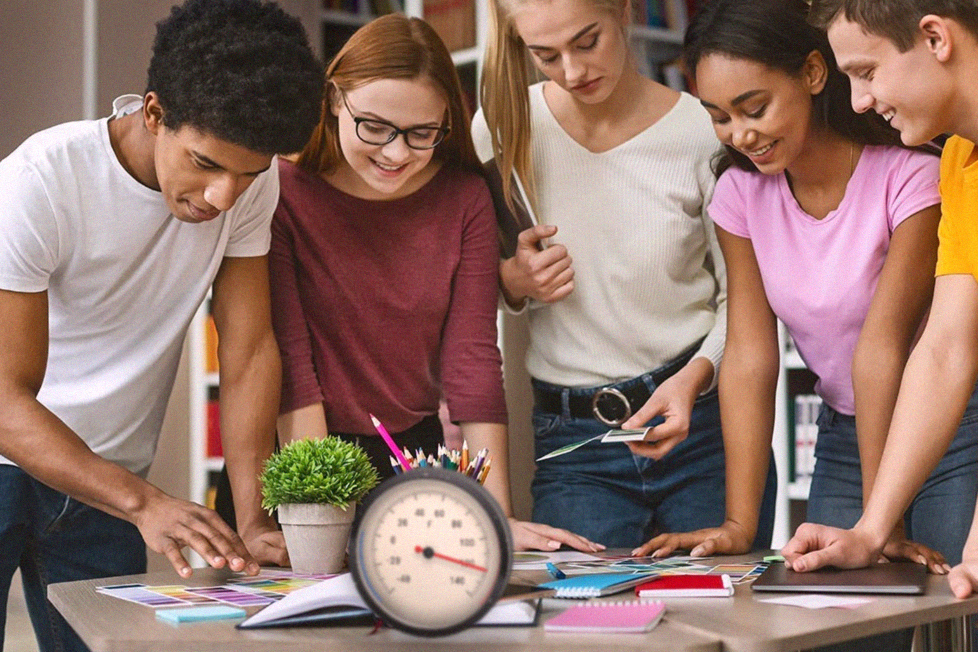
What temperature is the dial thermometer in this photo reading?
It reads 120 °F
